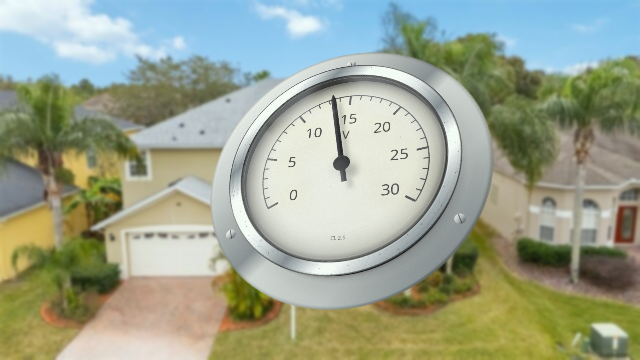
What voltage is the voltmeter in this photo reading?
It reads 13.5 V
